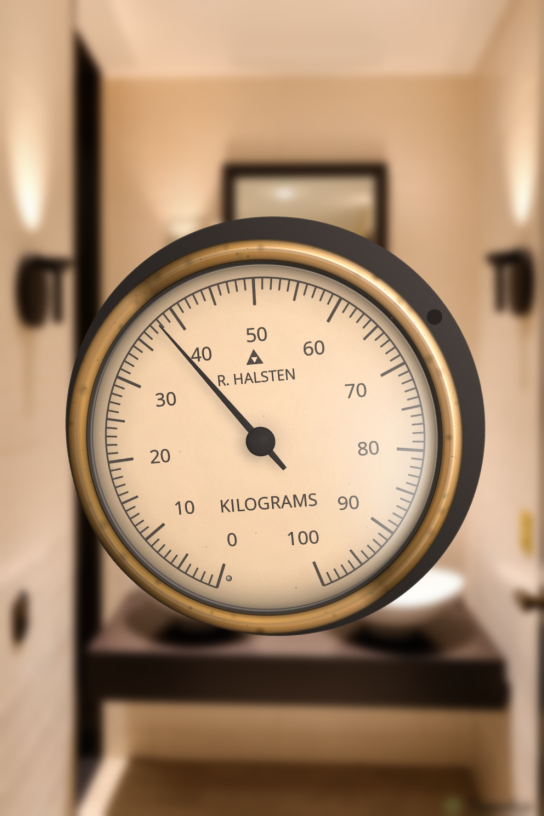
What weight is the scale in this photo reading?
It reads 38 kg
